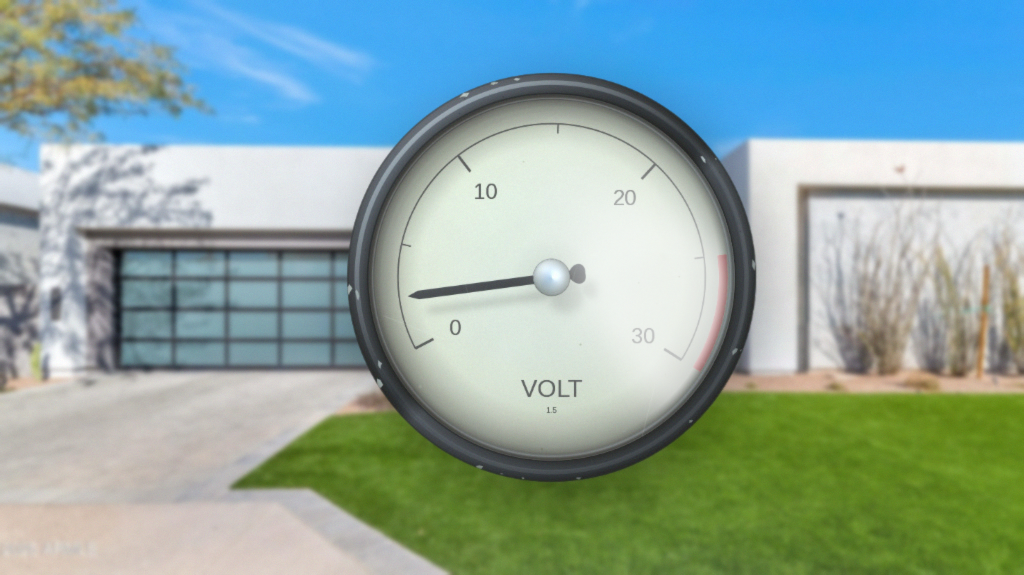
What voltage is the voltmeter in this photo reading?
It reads 2.5 V
